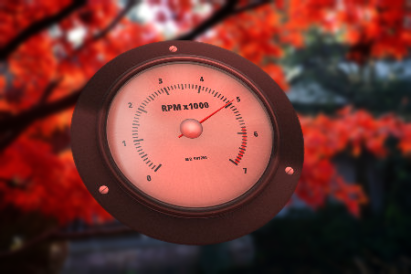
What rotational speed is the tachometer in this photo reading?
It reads 5000 rpm
